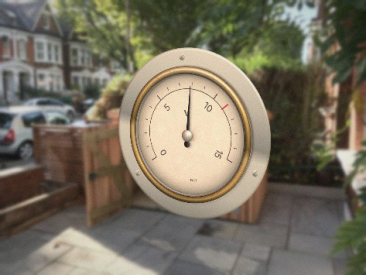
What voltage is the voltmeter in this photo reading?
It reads 8 V
